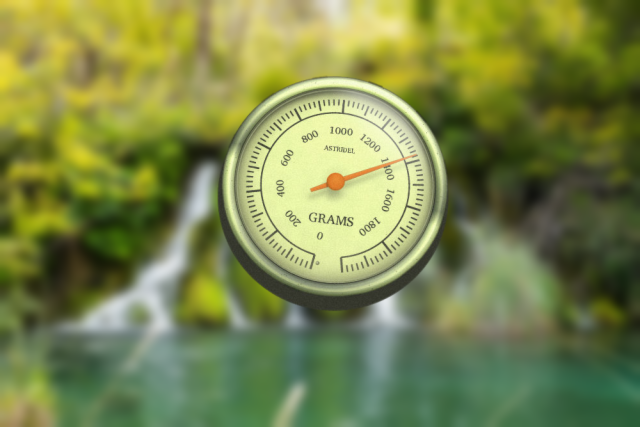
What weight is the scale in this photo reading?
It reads 1380 g
